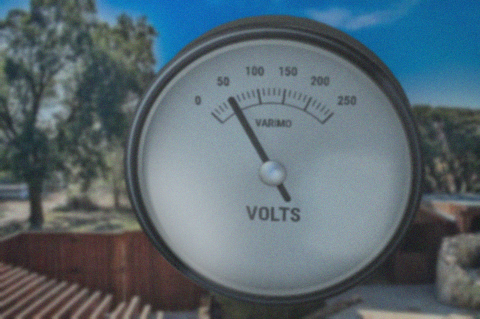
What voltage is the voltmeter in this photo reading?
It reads 50 V
